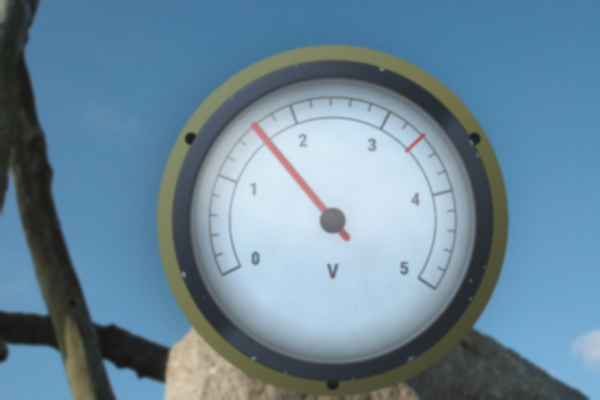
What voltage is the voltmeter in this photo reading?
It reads 1.6 V
